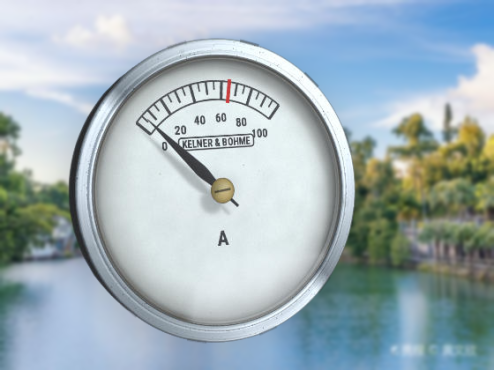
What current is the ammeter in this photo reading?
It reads 5 A
